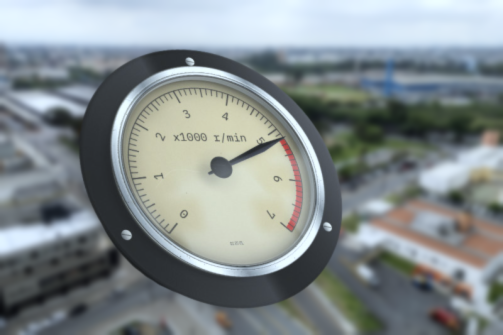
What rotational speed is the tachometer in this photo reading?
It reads 5200 rpm
